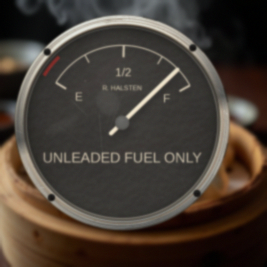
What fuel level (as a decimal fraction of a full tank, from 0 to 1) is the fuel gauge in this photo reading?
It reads 0.875
